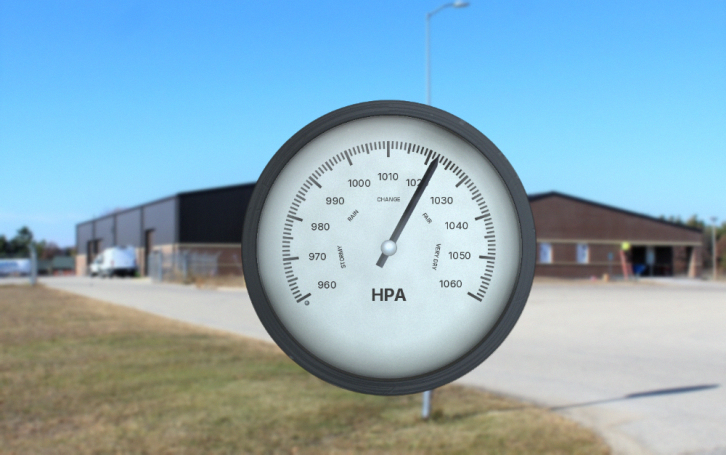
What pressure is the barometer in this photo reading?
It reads 1022 hPa
